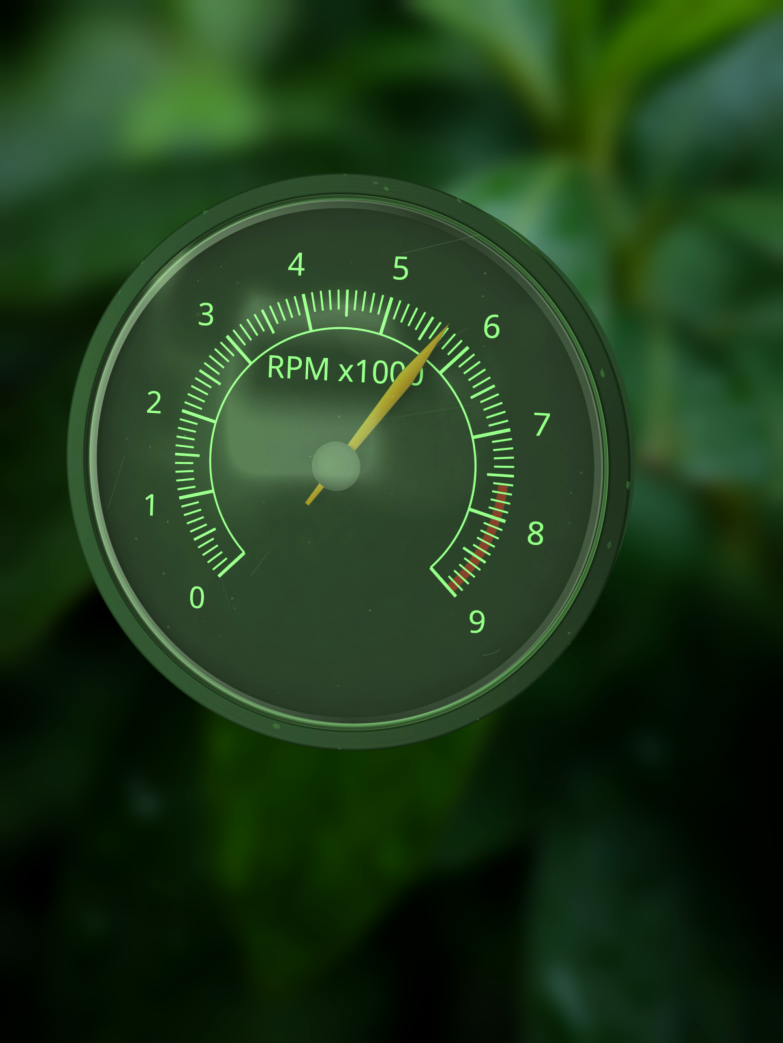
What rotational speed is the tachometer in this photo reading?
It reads 5700 rpm
